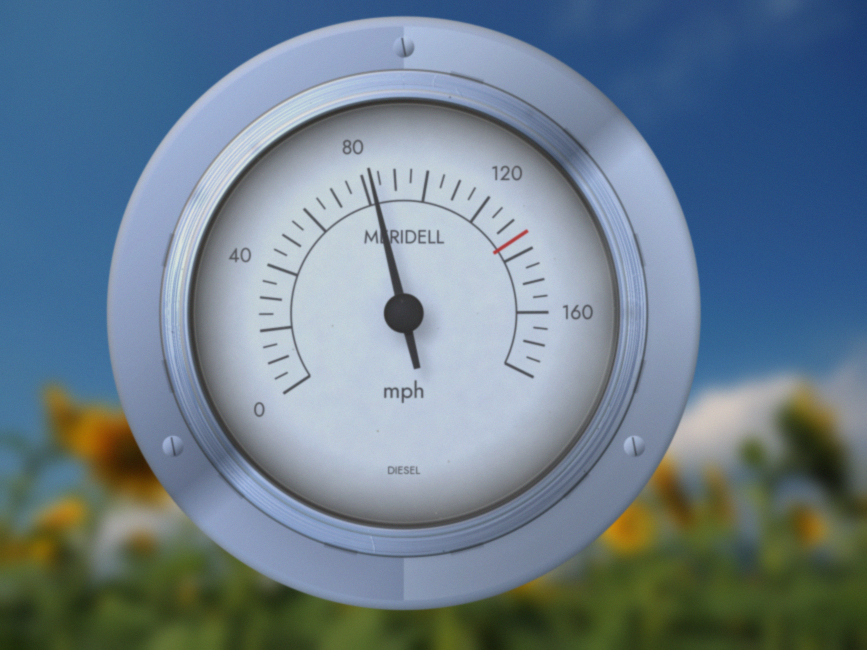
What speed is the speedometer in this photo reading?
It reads 82.5 mph
